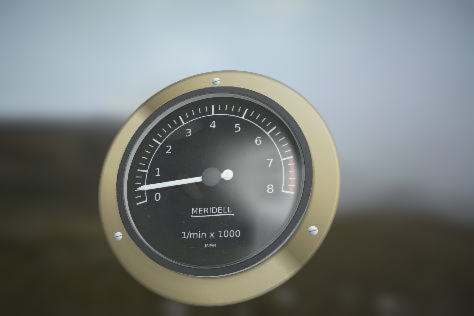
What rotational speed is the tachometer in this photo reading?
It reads 400 rpm
